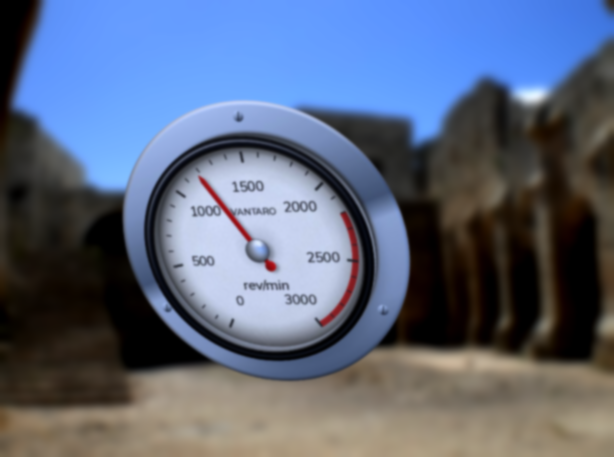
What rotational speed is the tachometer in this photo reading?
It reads 1200 rpm
